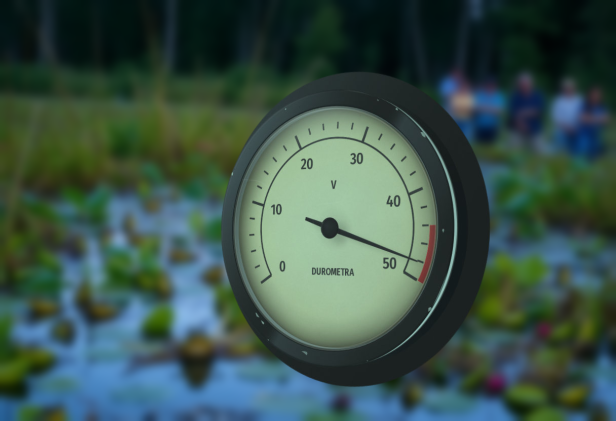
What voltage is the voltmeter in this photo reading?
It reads 48 V
